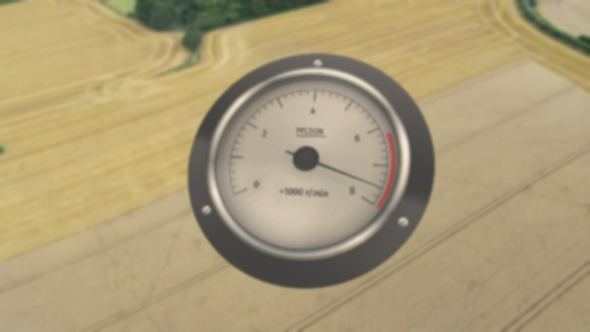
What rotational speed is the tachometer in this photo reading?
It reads 7600 rpm
